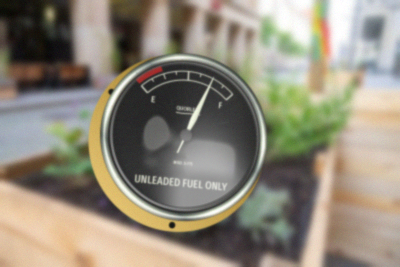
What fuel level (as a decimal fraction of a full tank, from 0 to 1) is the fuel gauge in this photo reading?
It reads 0.75
